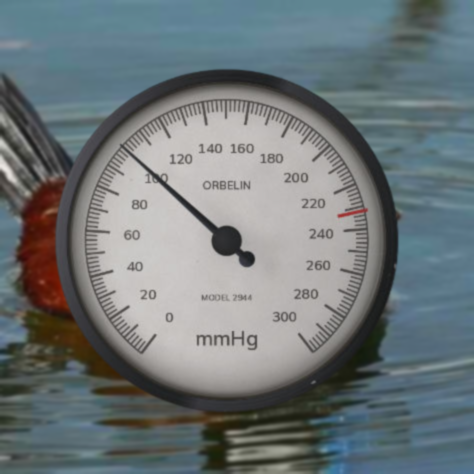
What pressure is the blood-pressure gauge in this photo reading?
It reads 100 mmHg
